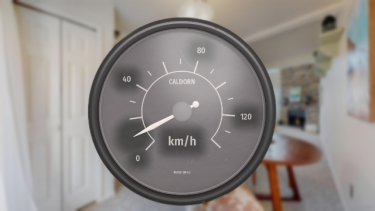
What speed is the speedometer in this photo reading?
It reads 10 km/h
